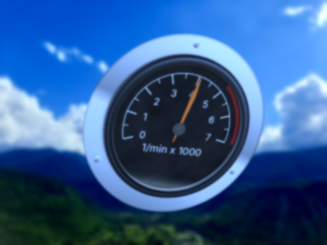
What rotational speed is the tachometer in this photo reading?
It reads 4000 rpm
